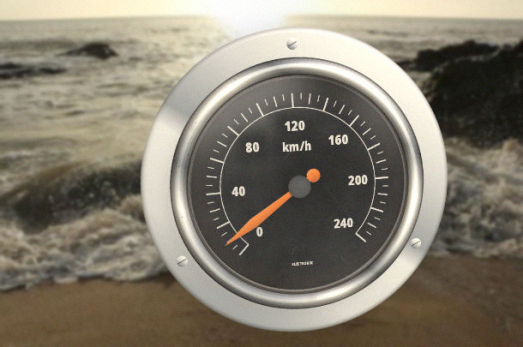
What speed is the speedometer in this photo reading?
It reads 10 km/h
